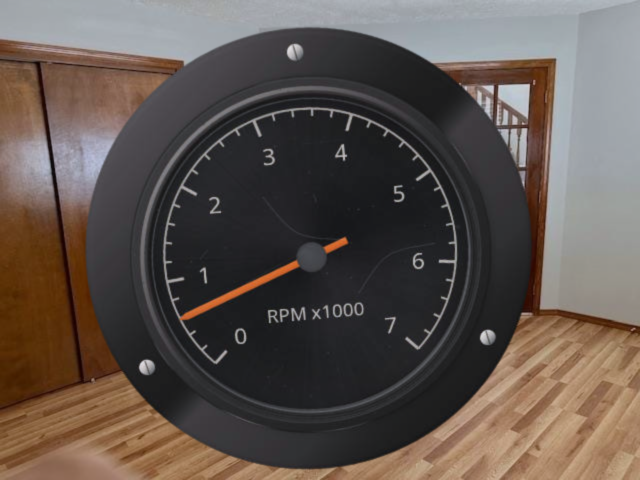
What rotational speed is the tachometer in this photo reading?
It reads 600 rpm
